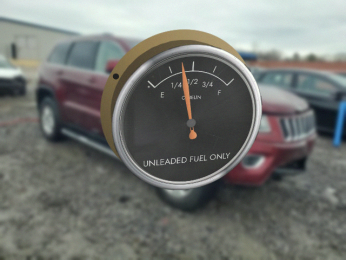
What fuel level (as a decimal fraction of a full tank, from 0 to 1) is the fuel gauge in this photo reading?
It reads 0.375
